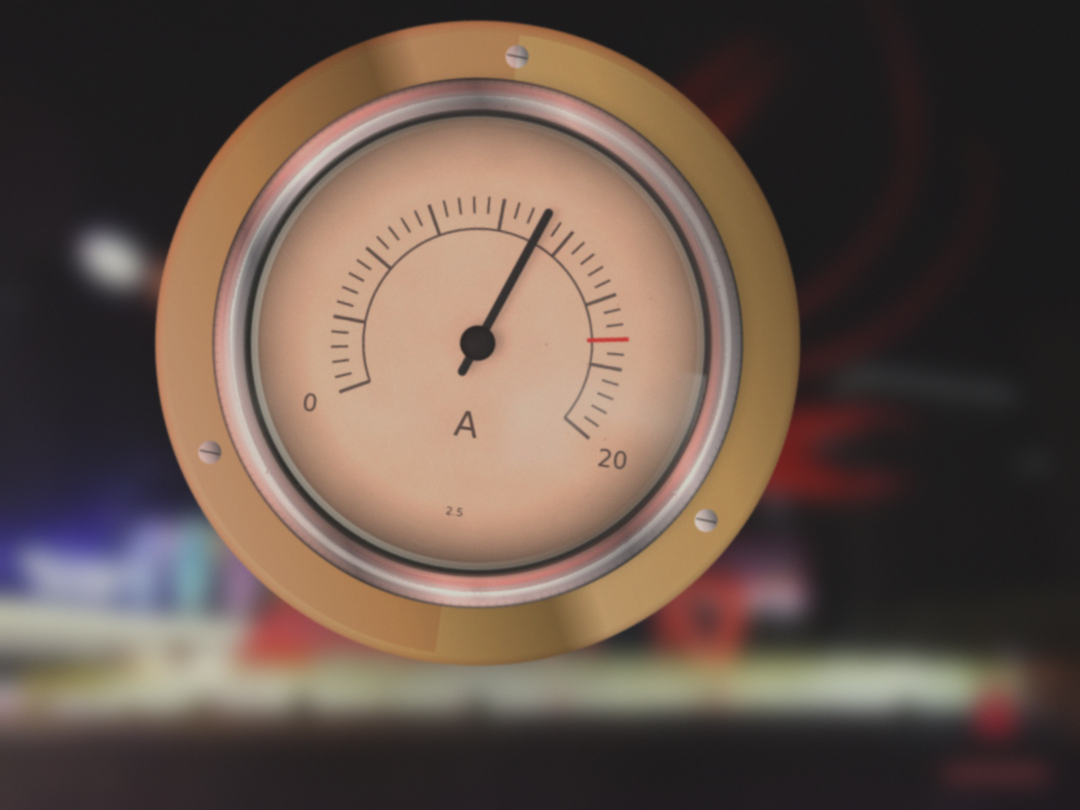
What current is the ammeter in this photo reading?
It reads 11.5 A
